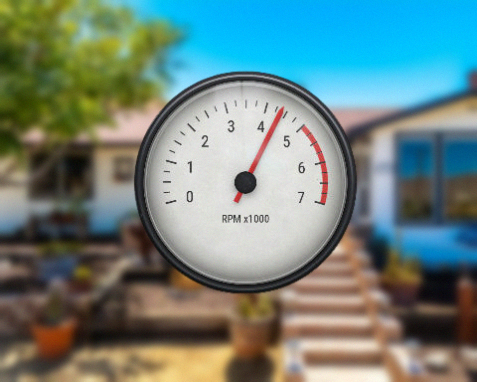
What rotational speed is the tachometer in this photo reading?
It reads 4375 rpm
